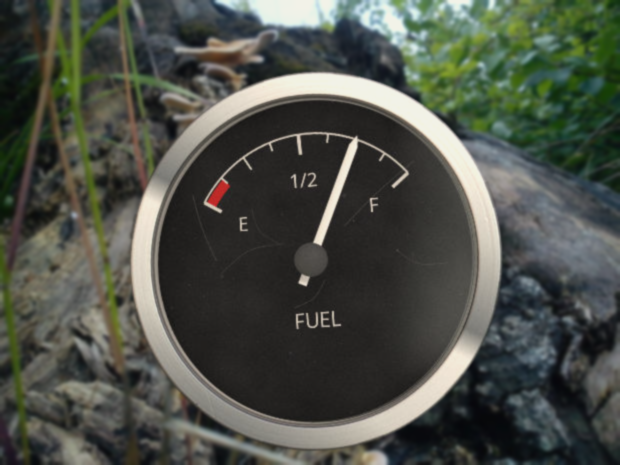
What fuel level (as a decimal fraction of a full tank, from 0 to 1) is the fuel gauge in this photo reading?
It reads 0.75
